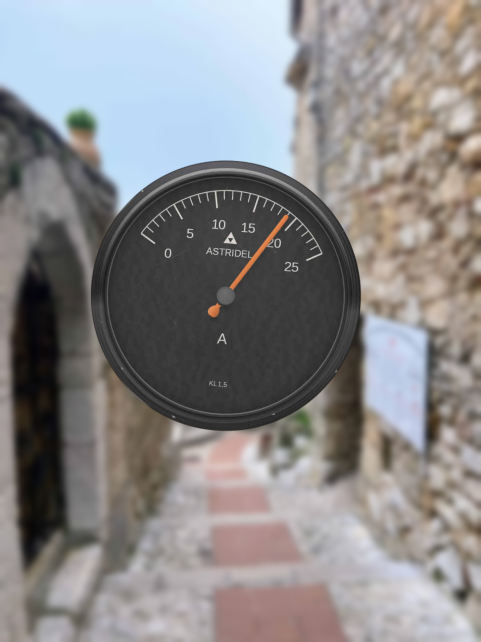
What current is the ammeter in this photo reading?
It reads 19 A
